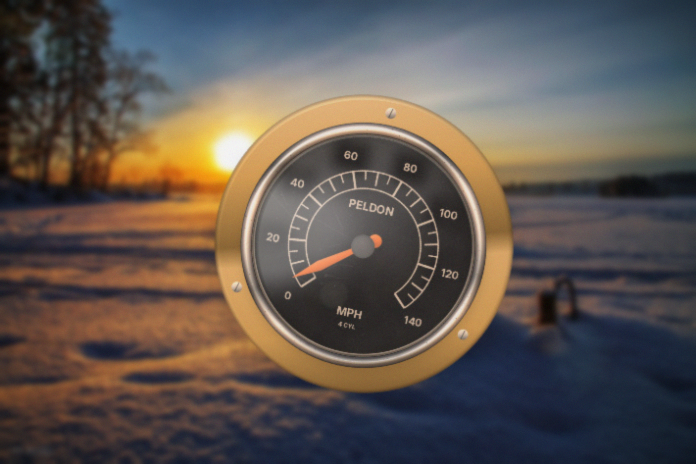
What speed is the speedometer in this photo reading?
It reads 5 mph
